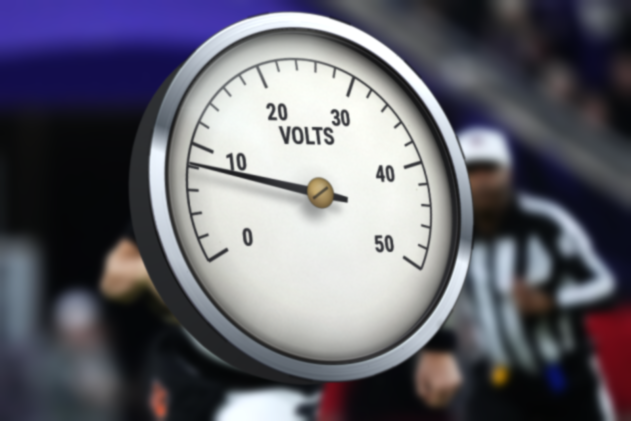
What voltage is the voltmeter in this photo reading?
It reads 8 V
